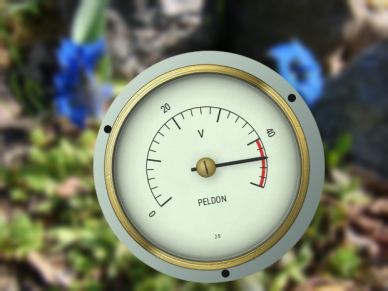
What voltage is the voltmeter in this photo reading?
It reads 44 V
